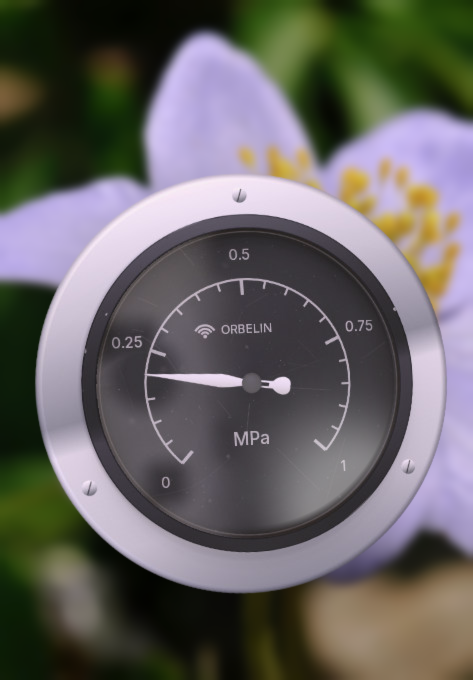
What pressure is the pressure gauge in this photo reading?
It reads 0.2 MPa
